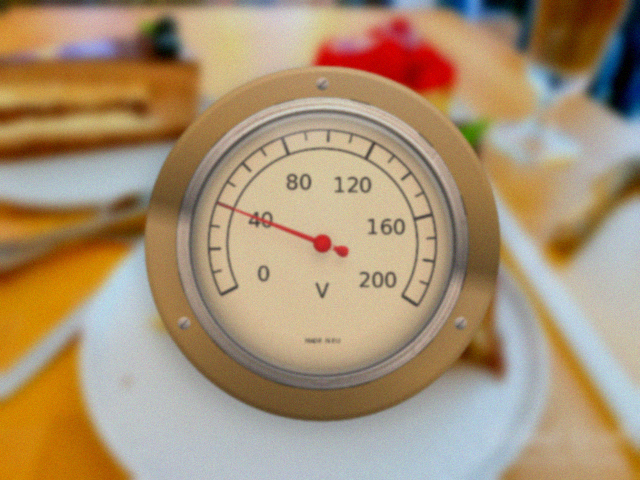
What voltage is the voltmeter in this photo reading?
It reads 40 V
